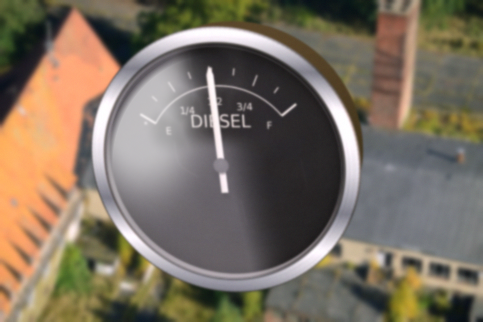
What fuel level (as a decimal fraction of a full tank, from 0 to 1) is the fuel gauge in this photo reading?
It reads 0.5
